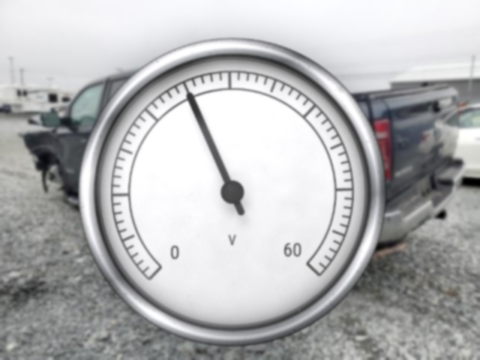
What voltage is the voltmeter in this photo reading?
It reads 25 V
